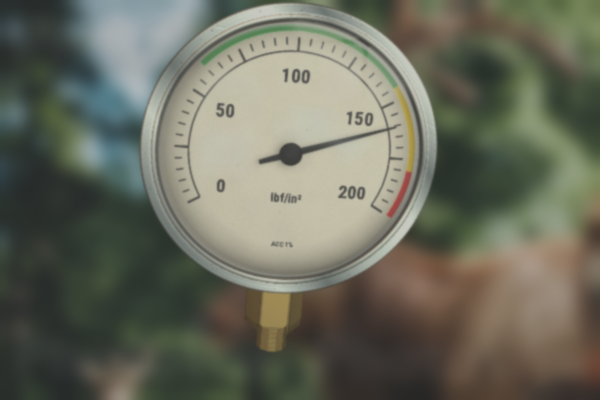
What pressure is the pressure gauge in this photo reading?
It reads 160 psi
